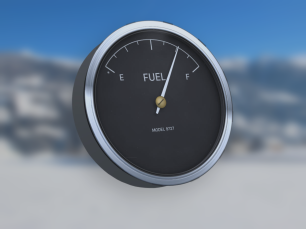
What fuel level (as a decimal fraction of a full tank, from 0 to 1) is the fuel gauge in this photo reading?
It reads 0.75
